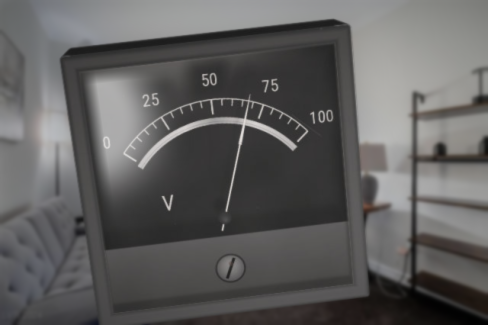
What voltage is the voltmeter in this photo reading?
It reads 67.5 V
